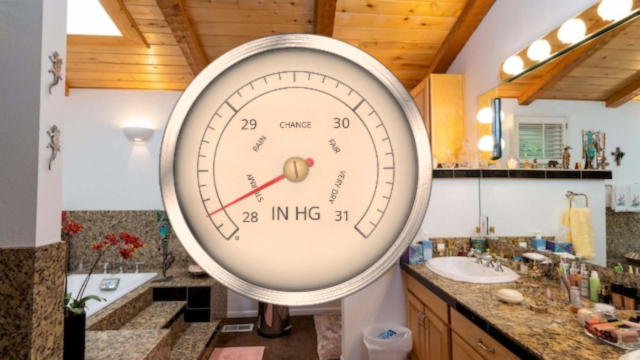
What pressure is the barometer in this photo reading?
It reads 28.2 inHg
